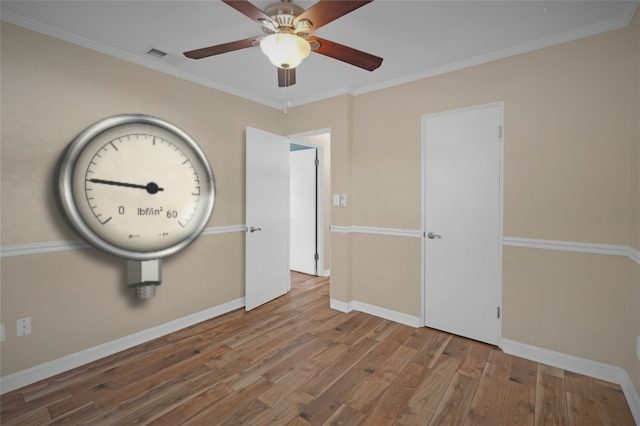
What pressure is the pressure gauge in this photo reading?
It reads 10 psi
